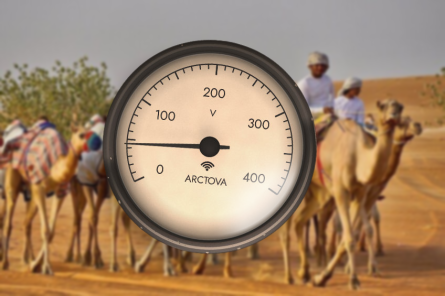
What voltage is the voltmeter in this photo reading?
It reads 45 V
